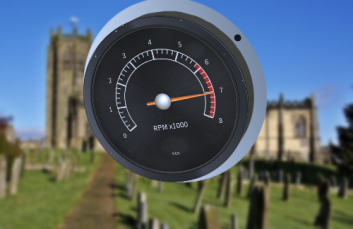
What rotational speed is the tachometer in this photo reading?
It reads 7000 rpm
